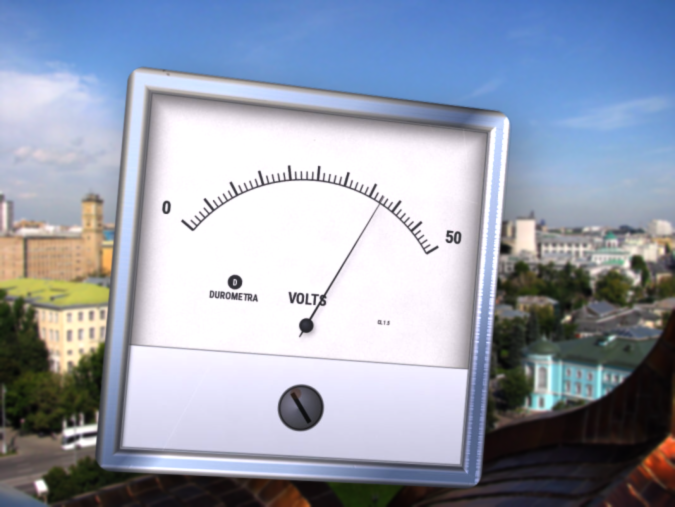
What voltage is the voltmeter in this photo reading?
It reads 37 V
